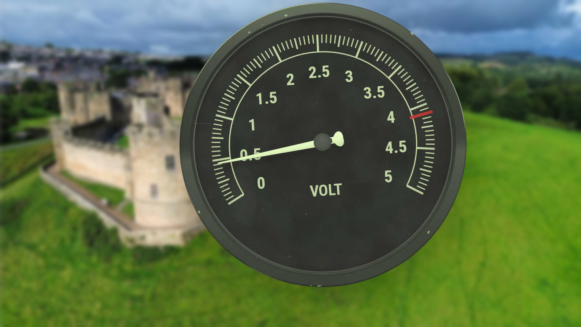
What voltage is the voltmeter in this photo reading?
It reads 0.45 V
